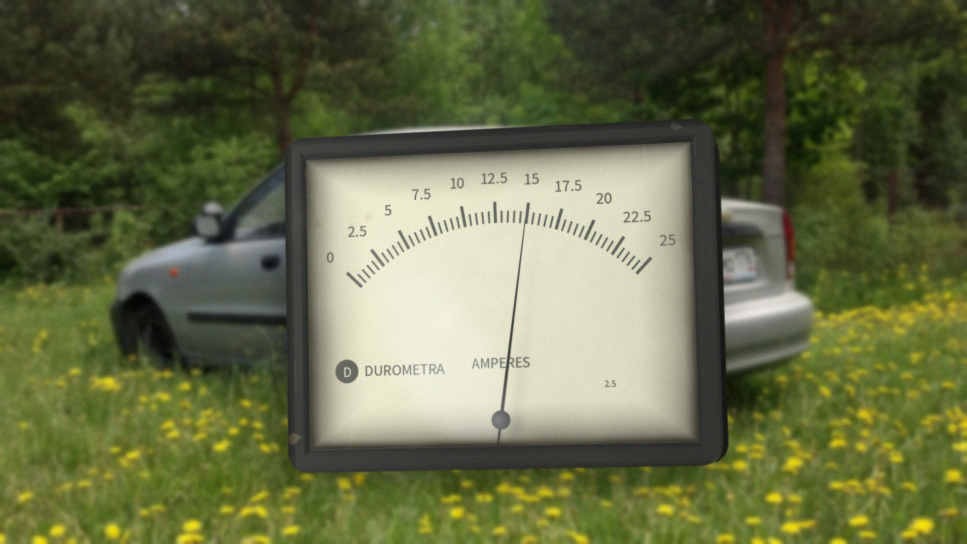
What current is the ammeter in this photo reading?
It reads 15 A
